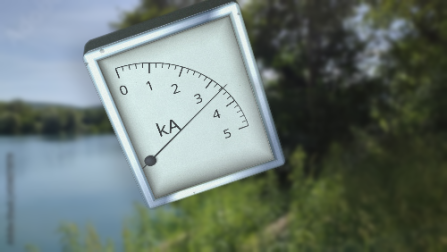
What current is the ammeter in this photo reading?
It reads 3.4 kA
